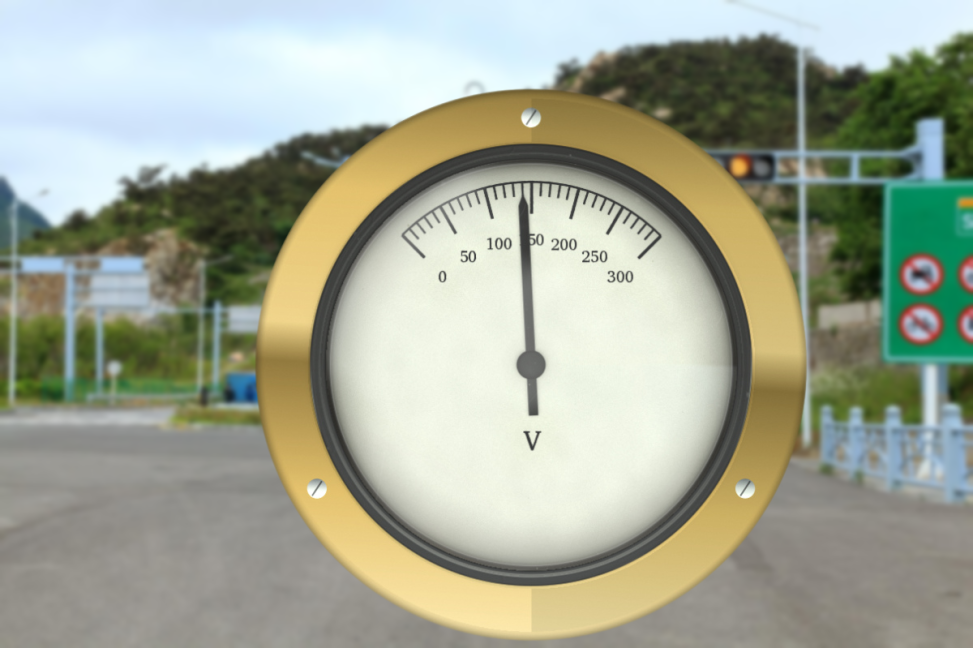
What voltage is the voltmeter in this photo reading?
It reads 140 V
